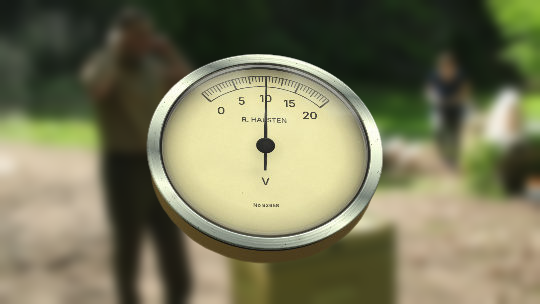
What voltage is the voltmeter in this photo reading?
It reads 10 V
